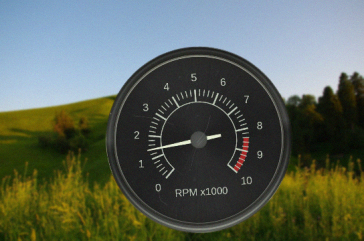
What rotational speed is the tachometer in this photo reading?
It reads 1400 rpm
